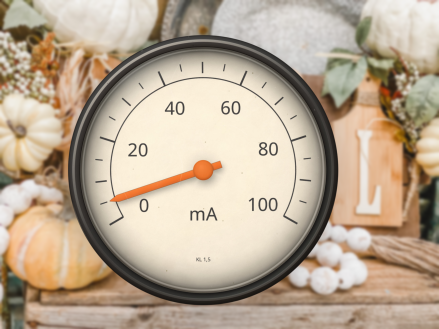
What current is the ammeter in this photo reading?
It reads 5 mA
